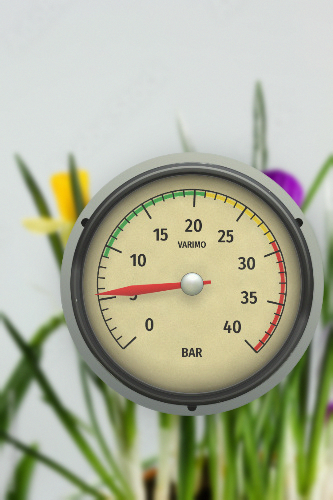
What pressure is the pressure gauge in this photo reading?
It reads 5.5 bar
